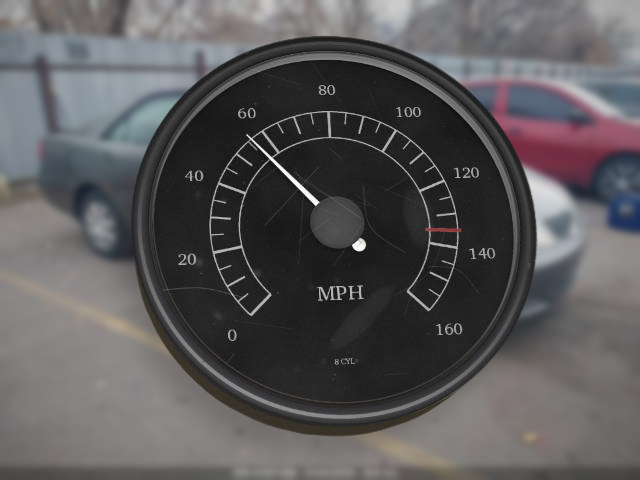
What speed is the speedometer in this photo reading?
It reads 55 mph
